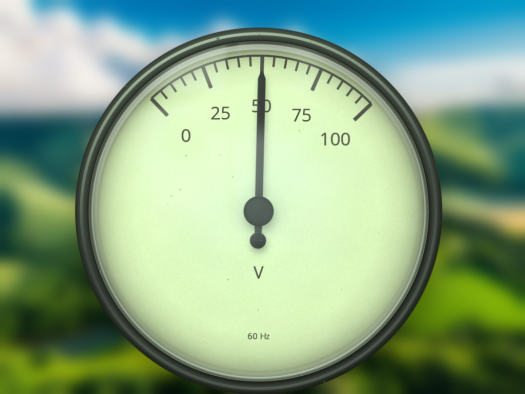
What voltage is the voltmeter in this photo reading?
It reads 50 V
